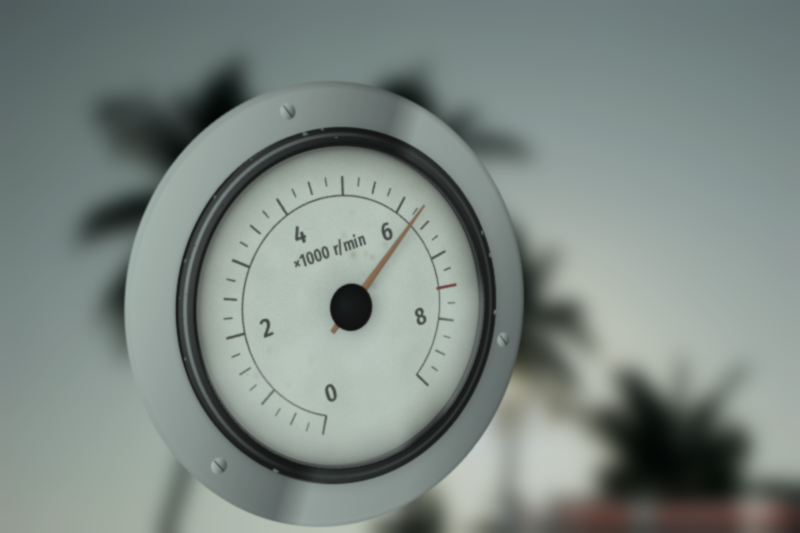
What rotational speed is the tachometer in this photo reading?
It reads 6250 rpm
